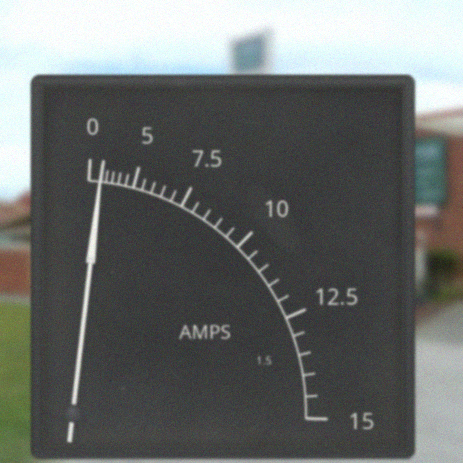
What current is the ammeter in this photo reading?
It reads 2.5 A
